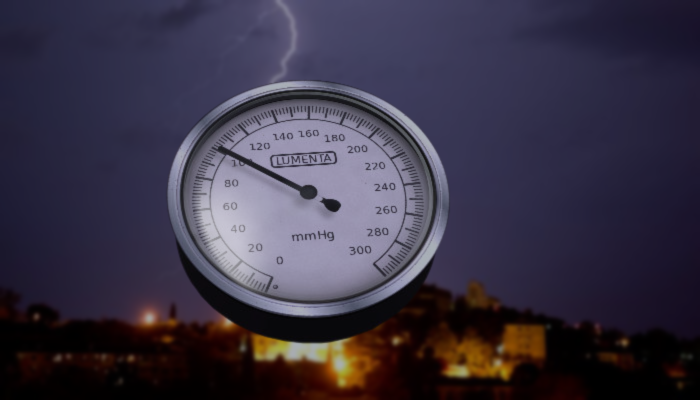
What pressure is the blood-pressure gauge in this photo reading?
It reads 100 mmHg
